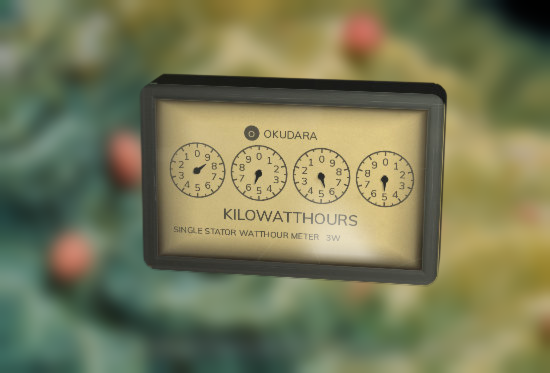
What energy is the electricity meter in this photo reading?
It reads 8555 kWh
